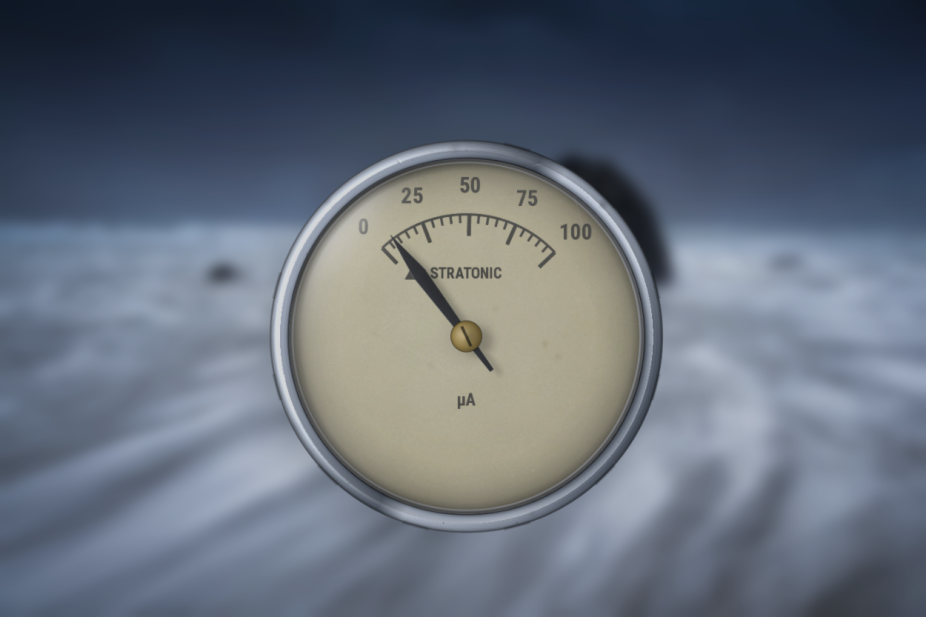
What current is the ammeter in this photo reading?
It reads 7.5 µA
